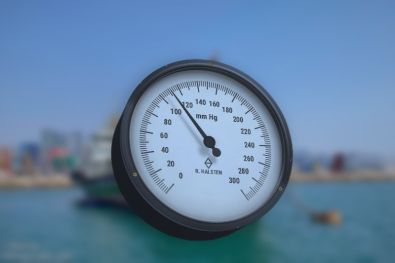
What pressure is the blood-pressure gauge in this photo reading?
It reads 110 mmHg
